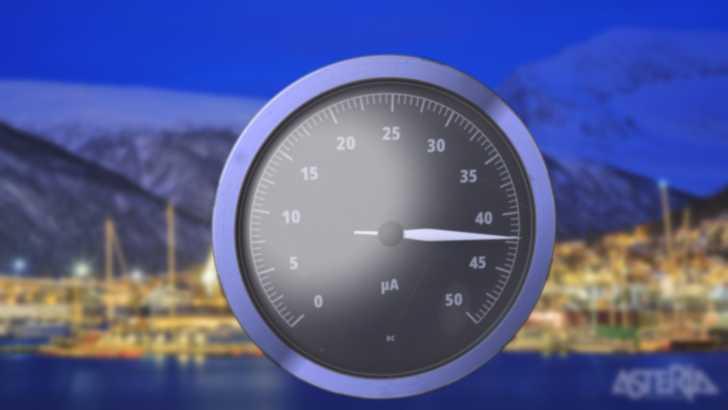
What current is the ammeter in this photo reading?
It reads 42 µA
